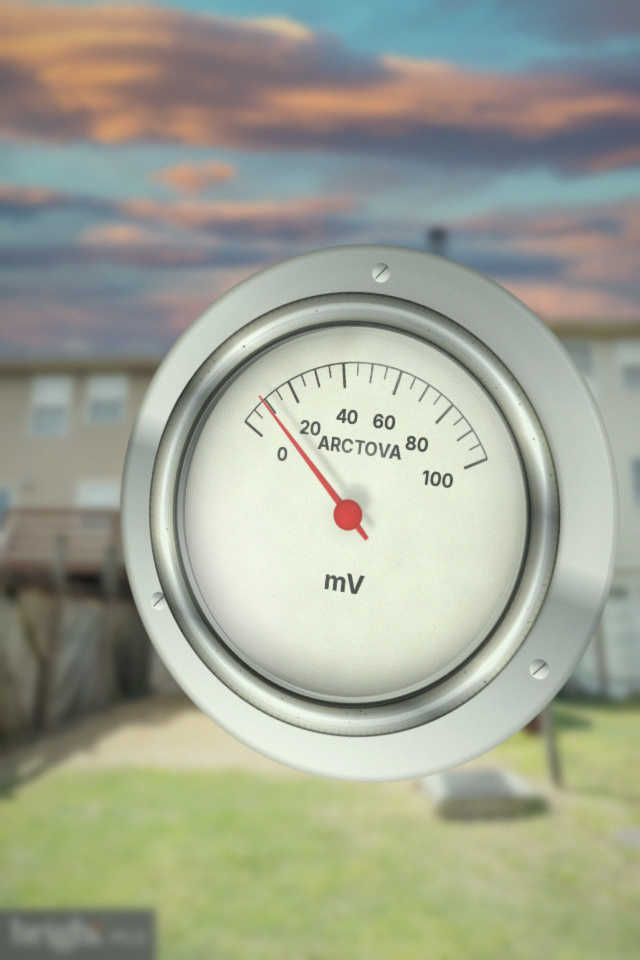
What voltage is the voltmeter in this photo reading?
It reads 10 mV
